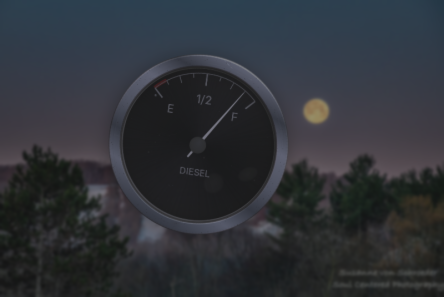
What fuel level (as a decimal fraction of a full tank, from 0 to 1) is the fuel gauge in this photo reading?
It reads 0.875
